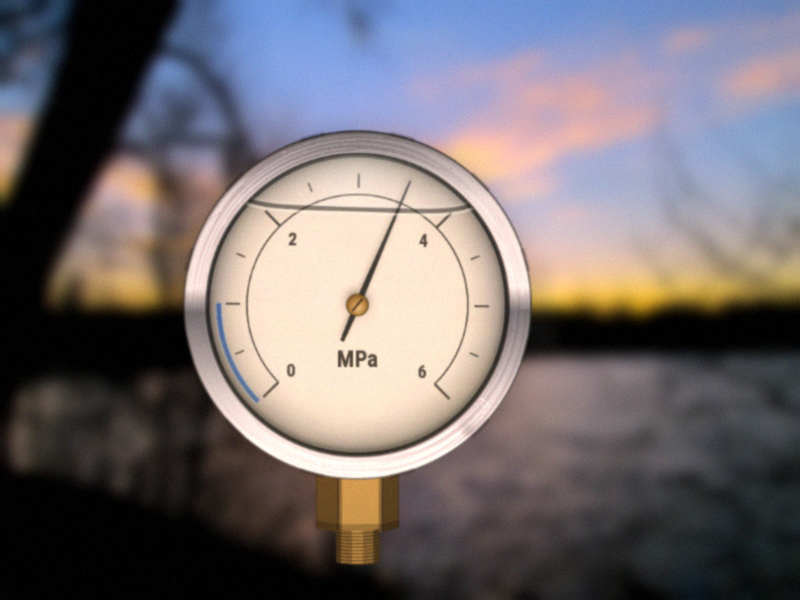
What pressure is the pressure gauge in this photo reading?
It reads 3.5 MPa
